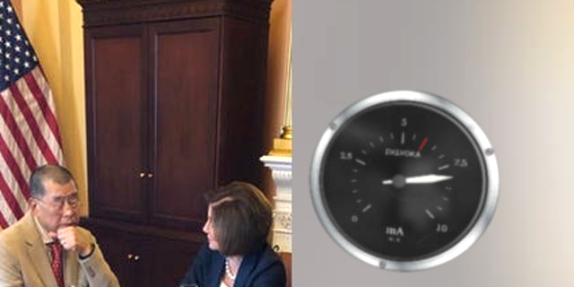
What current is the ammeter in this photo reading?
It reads 8 mA
